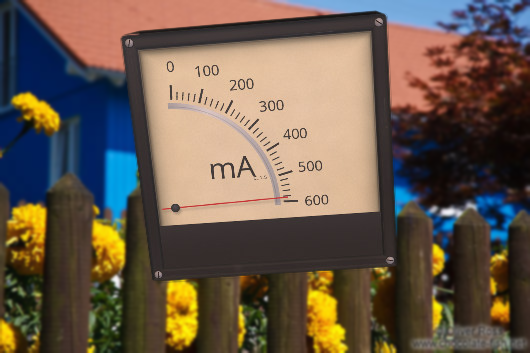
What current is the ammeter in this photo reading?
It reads 580 mA
